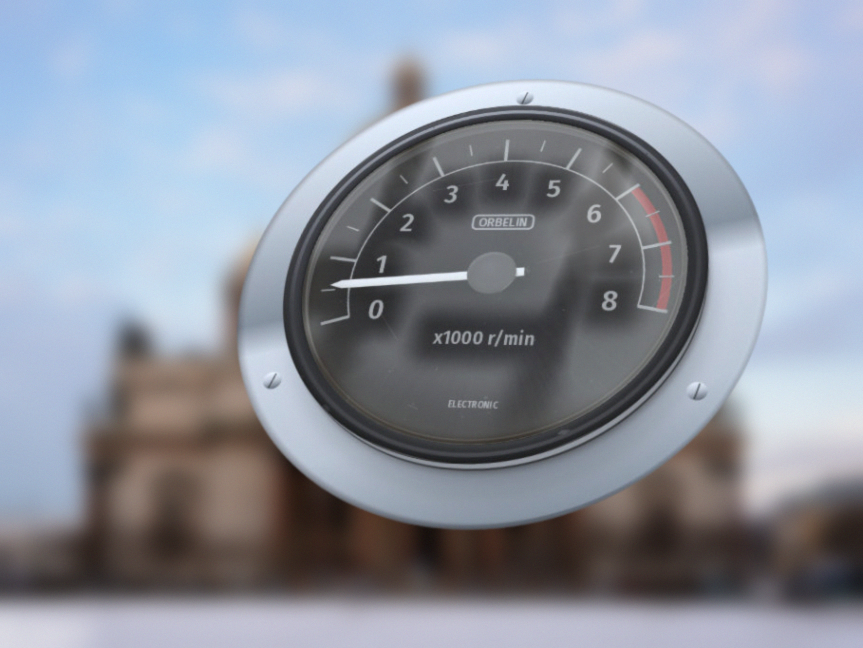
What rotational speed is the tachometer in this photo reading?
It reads 500 rpm
